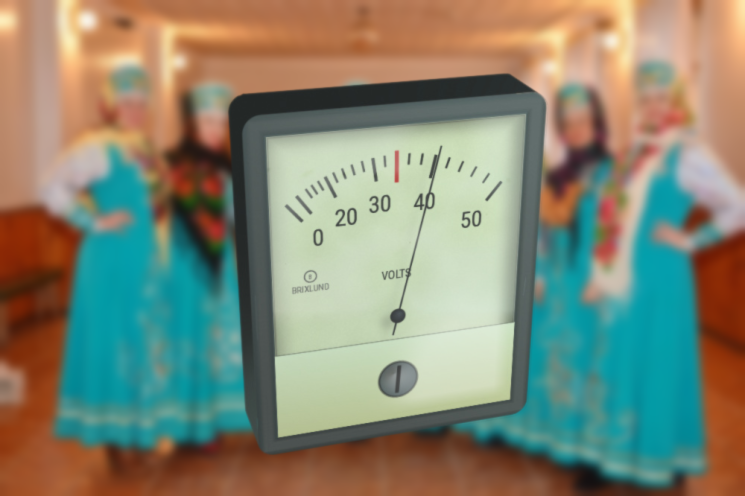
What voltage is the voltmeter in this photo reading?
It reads 40 V
